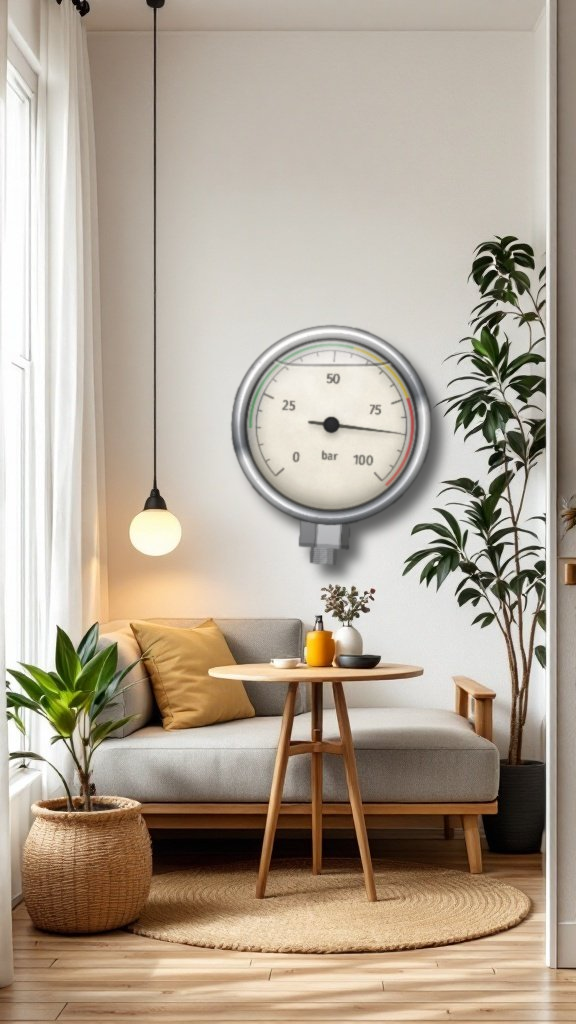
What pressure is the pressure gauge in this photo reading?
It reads 85 bar
